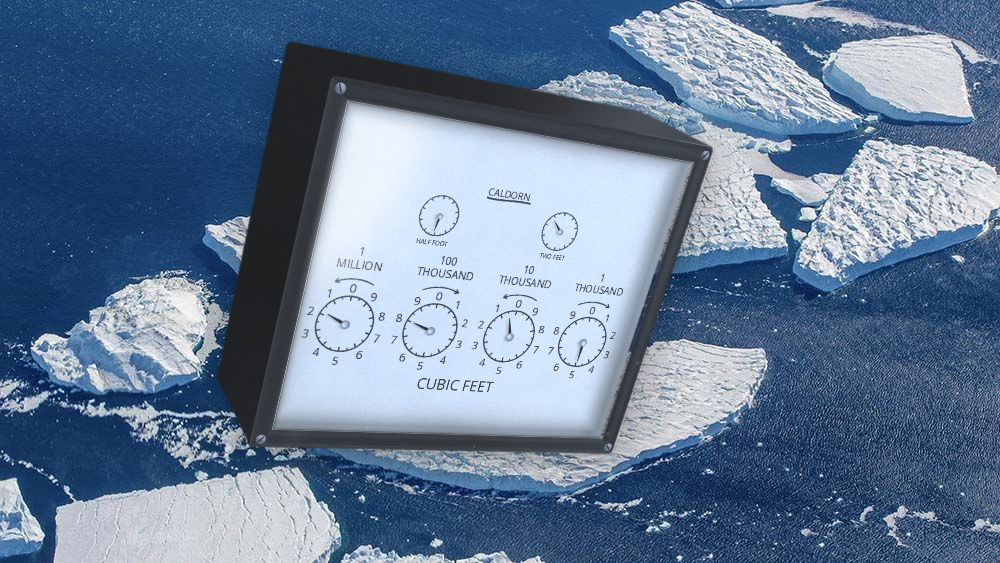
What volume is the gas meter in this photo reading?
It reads 180500 ft³
